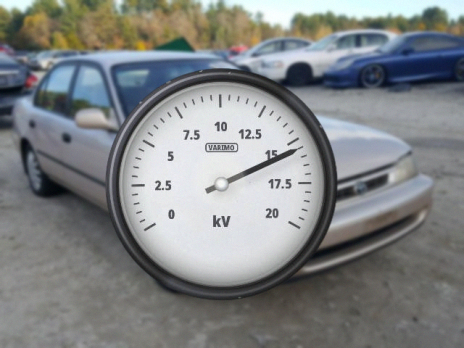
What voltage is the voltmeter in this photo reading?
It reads 15.5 kV
